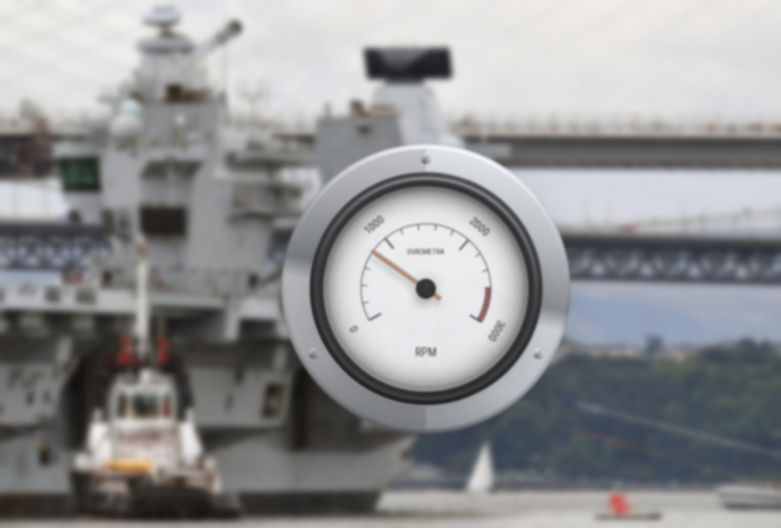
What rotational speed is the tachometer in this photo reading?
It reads 800 rpm
